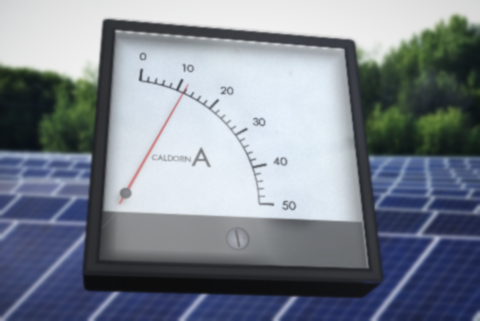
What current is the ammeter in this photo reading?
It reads 12 A
